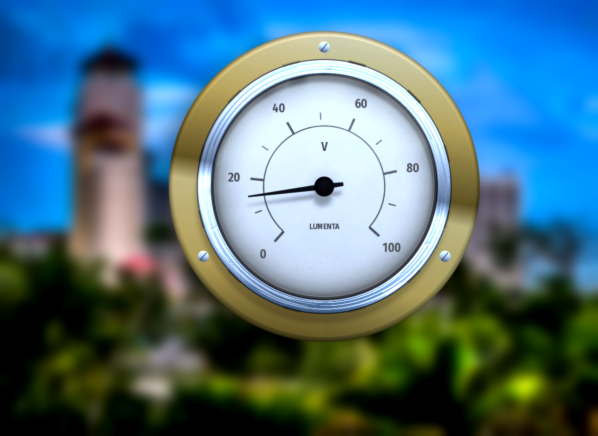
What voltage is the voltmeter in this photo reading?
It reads 15 V
